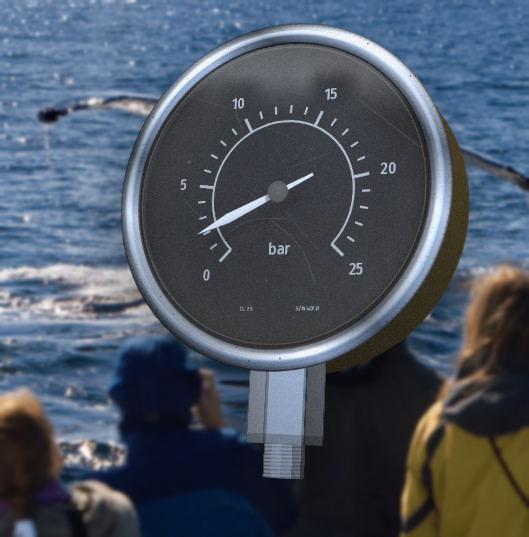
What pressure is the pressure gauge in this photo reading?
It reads 2 bar
